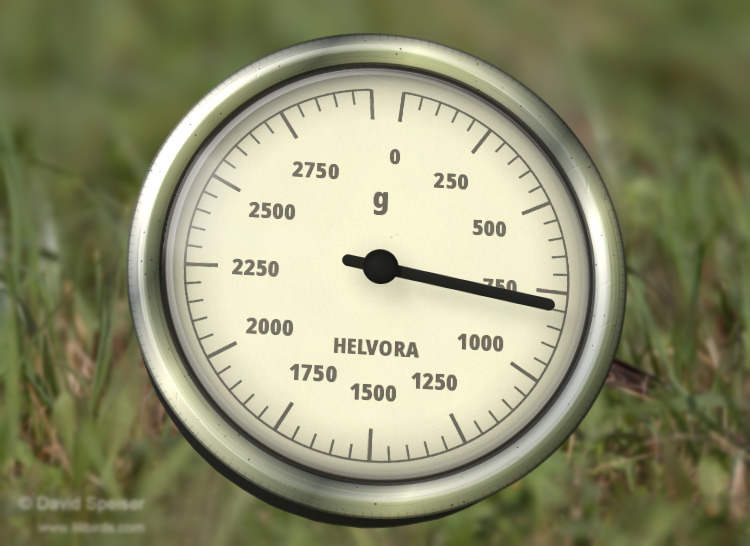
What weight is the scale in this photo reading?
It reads 800 g
